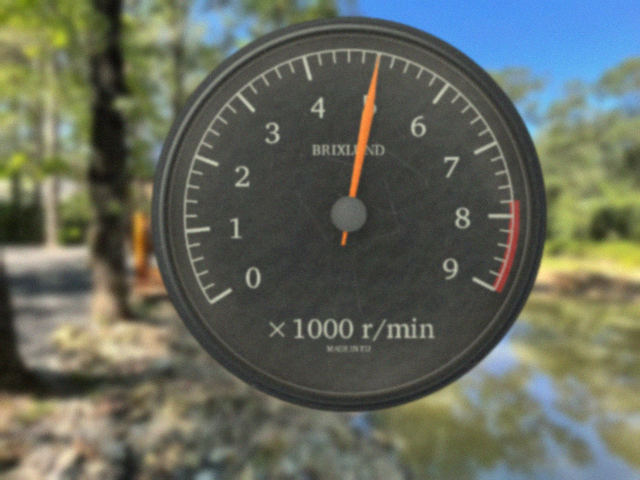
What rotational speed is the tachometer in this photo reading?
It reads 5000 rpm
